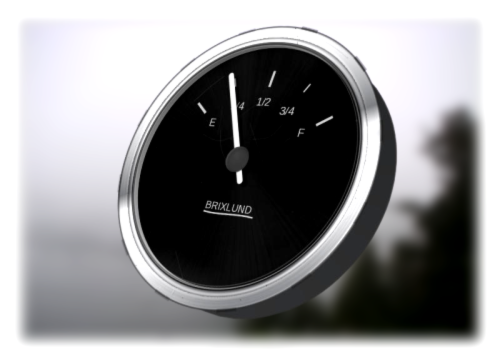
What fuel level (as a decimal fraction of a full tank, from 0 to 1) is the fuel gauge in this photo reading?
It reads 0.25
